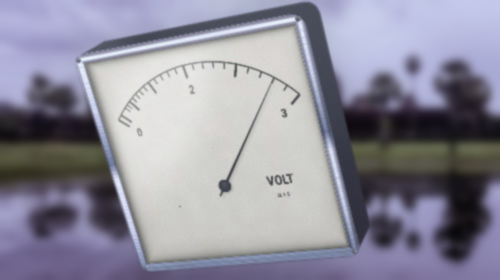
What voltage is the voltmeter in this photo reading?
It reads 2.8 V
